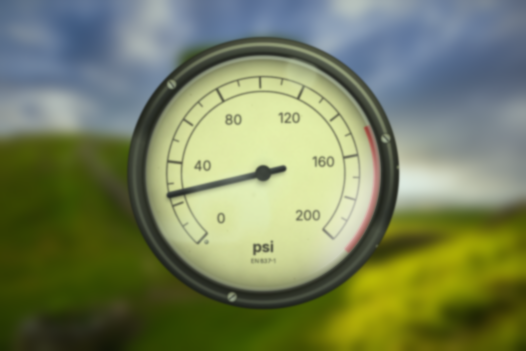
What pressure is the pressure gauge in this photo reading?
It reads 25 psi
